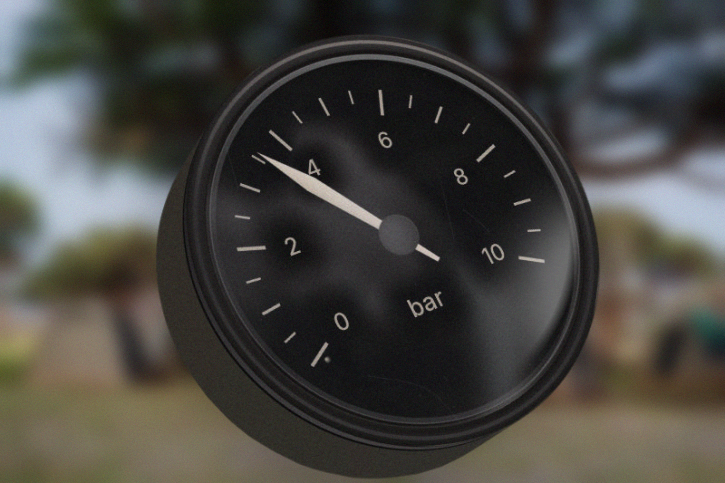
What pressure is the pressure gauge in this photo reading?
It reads 3.5 bar
